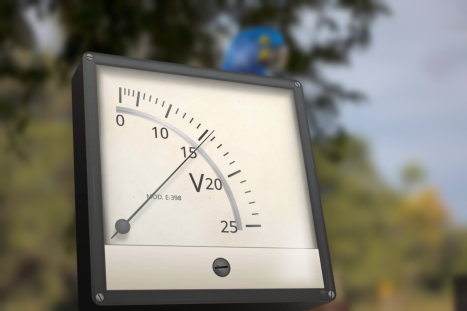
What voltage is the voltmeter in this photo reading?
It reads 15.5 V
